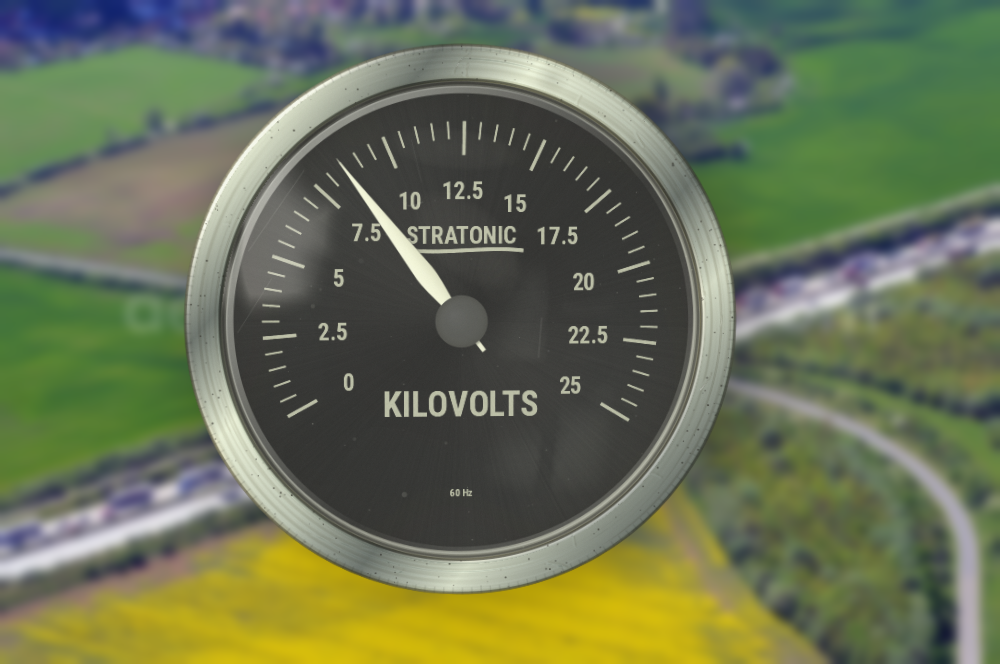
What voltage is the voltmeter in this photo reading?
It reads 8.5 kV
